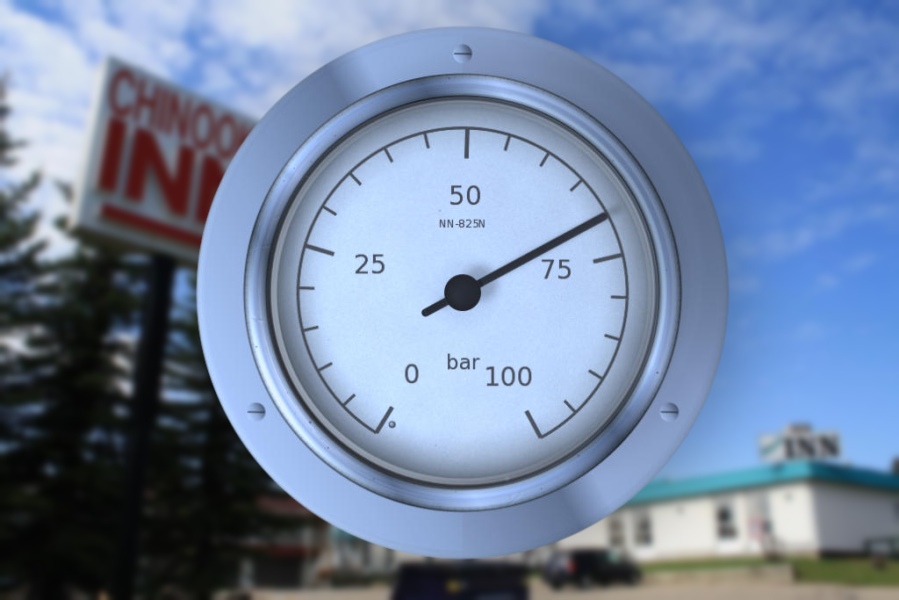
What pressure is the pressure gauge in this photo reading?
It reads 70 bar
